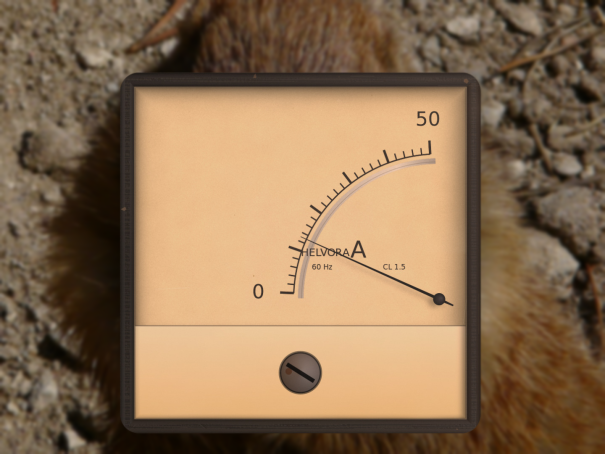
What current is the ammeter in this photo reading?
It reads 13 A
